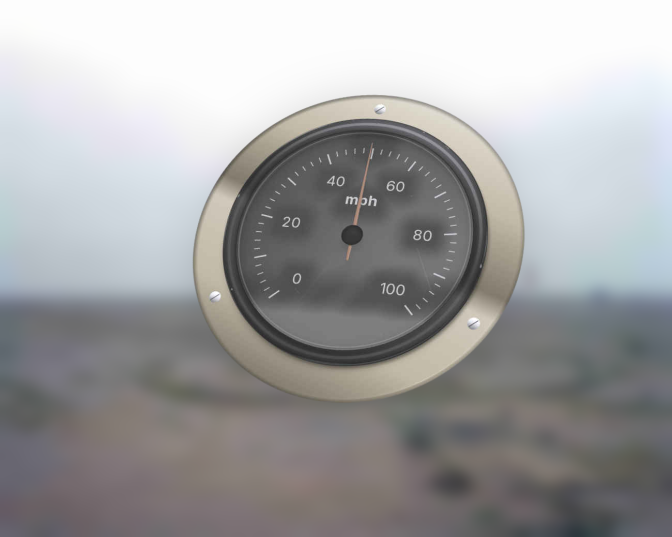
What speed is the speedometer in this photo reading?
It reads 50 mph
